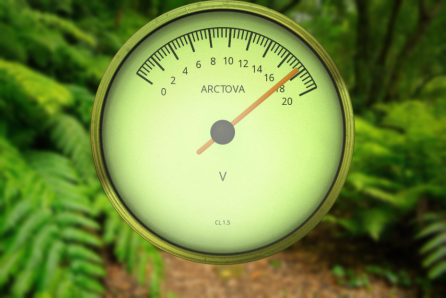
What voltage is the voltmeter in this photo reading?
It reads 17.6 V
